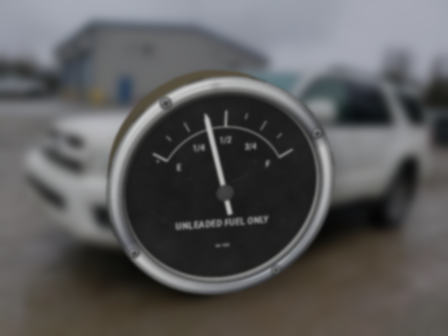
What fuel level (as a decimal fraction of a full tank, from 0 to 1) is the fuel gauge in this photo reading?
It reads 0.375
